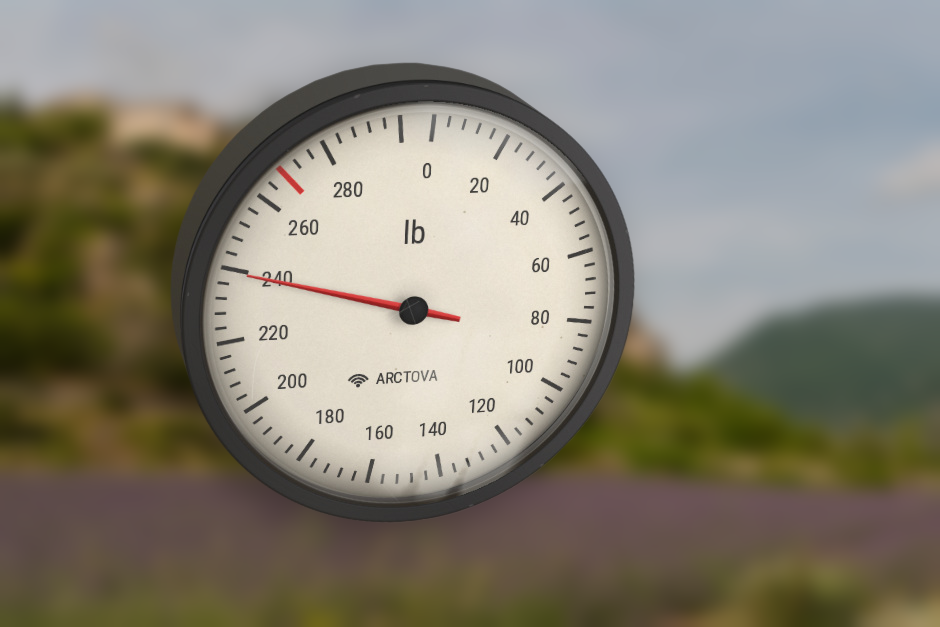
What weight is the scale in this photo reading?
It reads 240 lb
